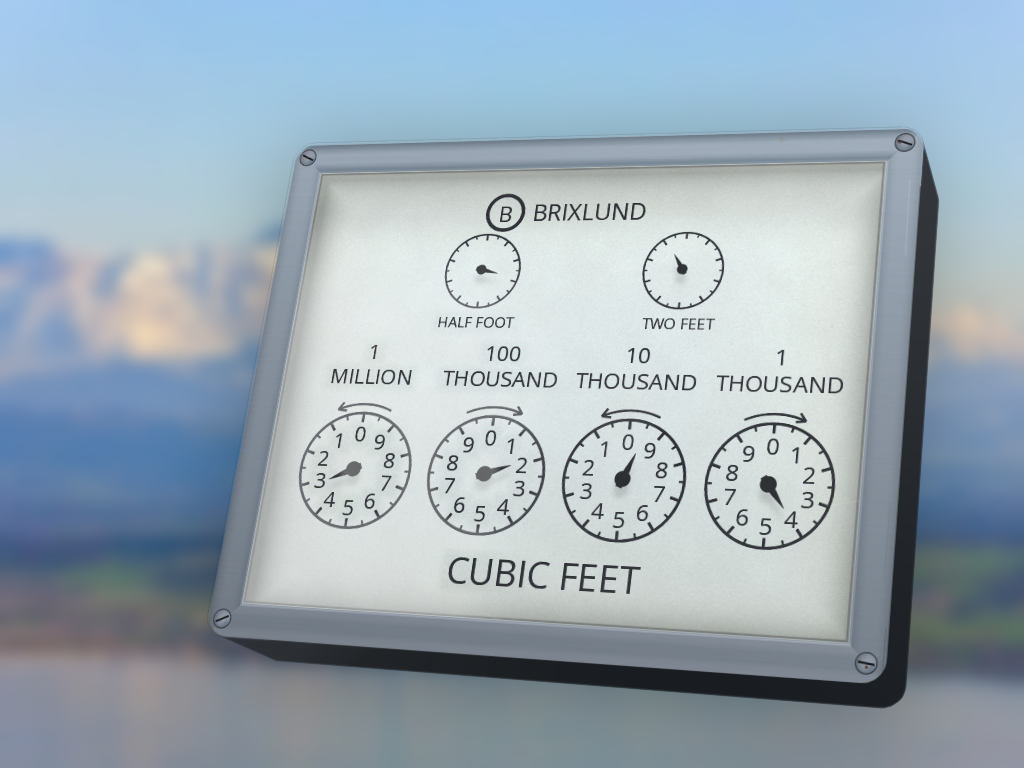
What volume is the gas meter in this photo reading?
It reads 319400 ft³
